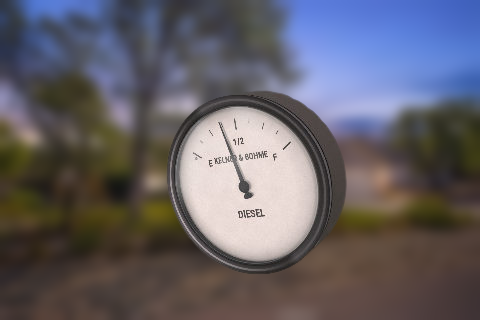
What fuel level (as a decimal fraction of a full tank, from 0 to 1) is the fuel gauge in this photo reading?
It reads 0.375
